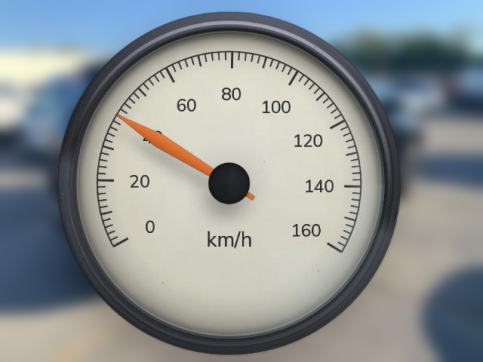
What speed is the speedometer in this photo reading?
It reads 40 km/h
